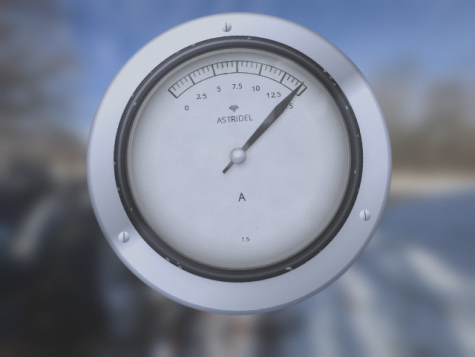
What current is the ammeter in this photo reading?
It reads 14.5 A
